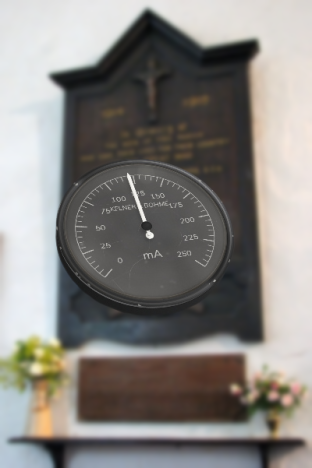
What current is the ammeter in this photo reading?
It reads 120 mA
